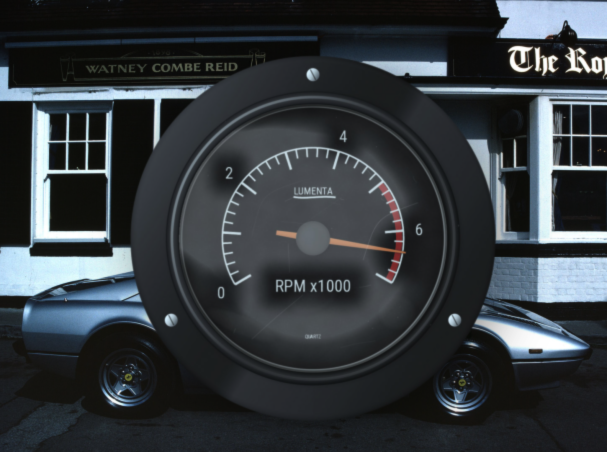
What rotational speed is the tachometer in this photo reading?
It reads 6400 rpm
